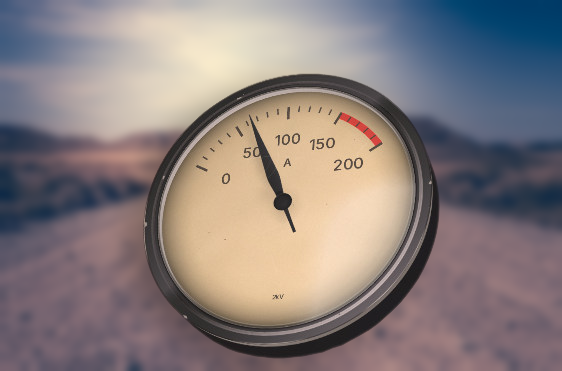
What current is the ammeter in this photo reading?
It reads 65 A
